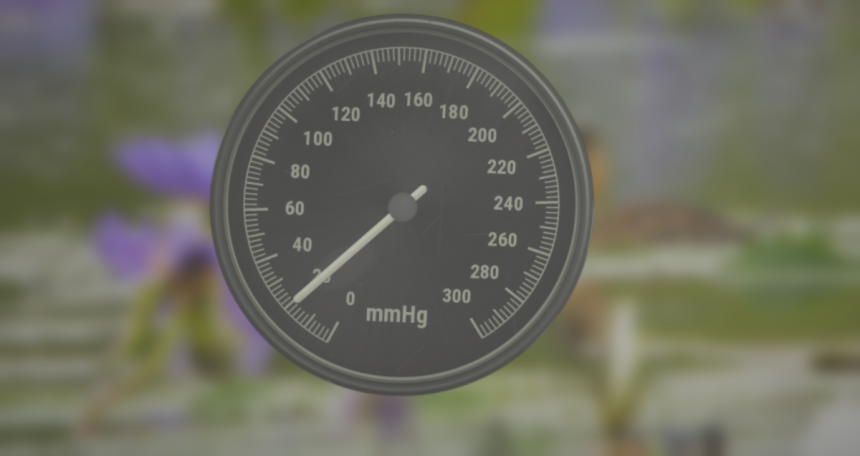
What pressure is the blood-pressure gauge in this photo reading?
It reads 20 mmHg
